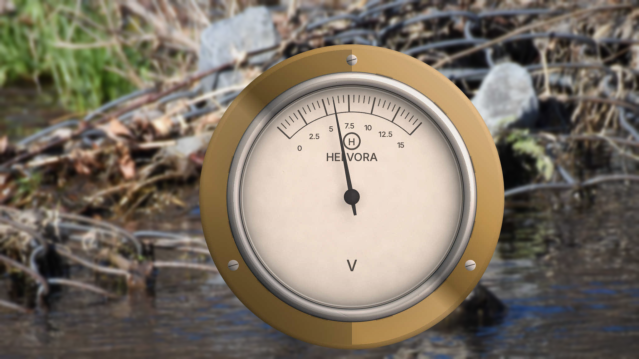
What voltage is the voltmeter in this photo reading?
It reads 6 V
